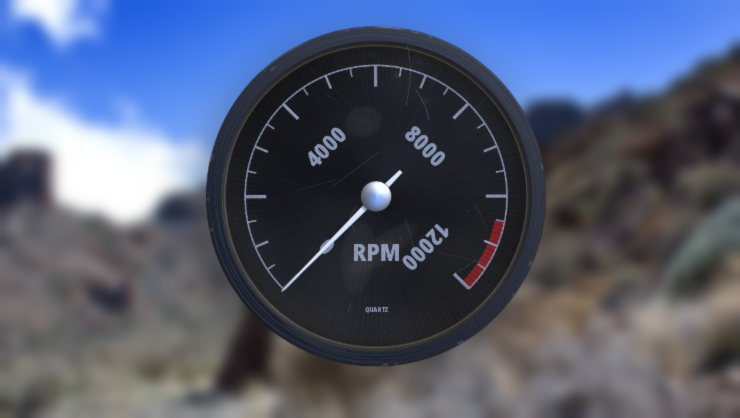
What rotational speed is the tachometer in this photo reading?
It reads 0 rpm
